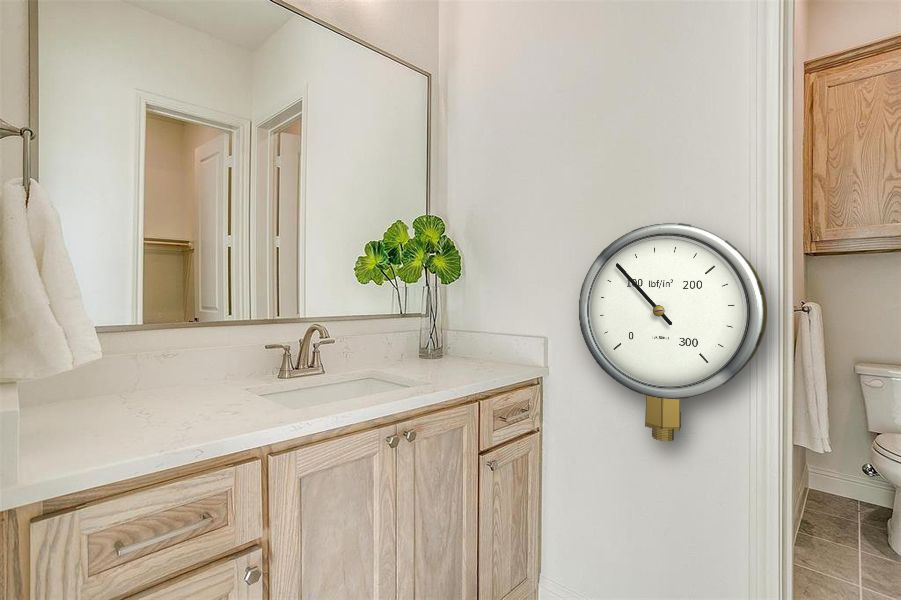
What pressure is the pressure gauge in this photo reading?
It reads 100 psi
